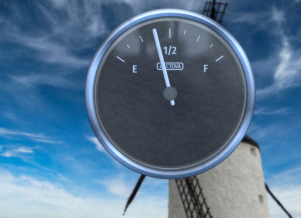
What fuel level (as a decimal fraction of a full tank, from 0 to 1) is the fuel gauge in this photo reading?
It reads 0.375
